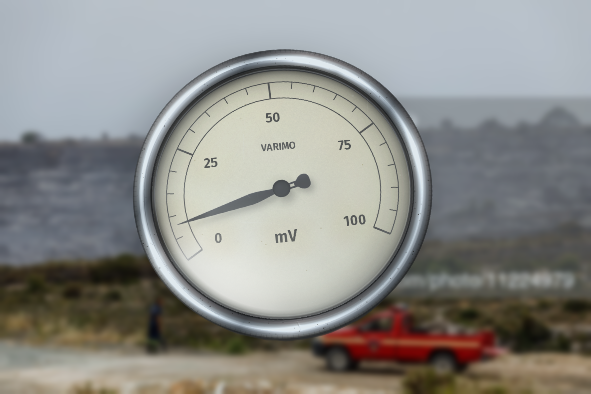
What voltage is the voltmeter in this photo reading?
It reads 7.5 mV
